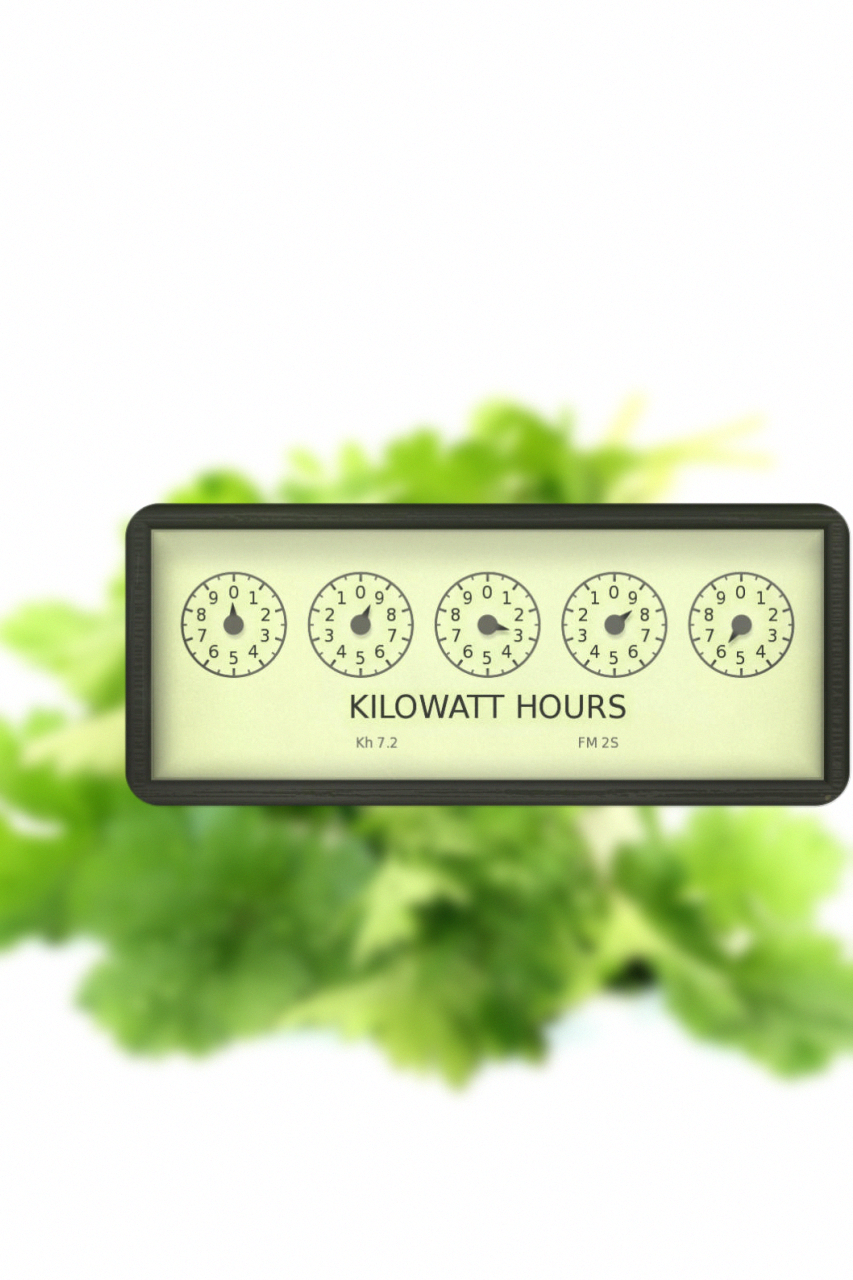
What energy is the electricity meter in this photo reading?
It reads 99286 kWh
